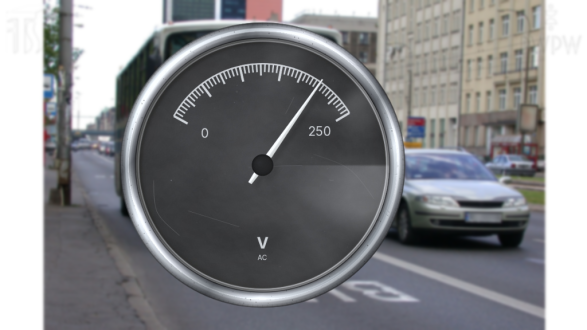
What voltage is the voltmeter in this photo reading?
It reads 200 V
